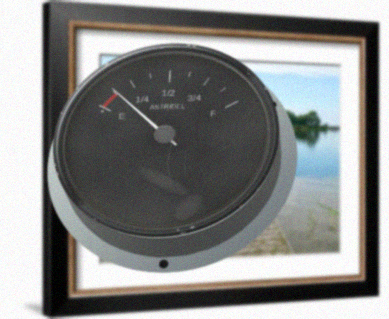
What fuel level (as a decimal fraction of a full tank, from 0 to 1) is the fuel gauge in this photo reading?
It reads 0.125
